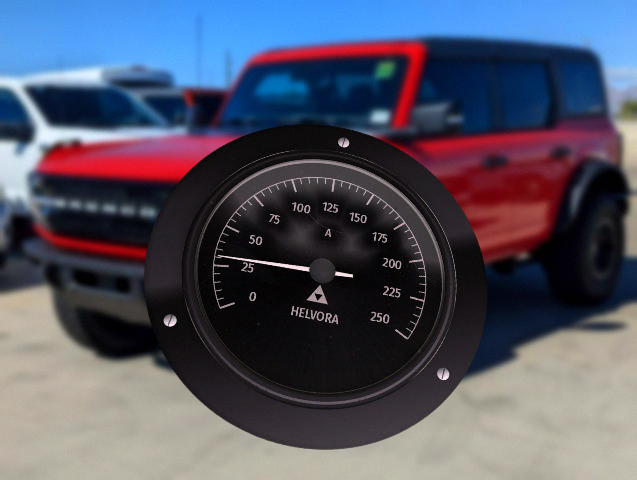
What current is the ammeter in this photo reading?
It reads 30 A
